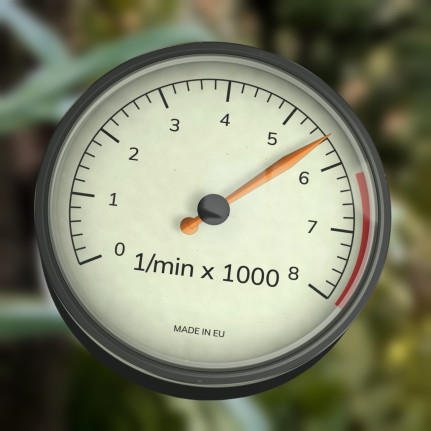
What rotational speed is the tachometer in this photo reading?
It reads 5600 rpm
